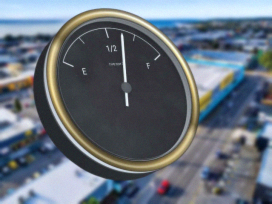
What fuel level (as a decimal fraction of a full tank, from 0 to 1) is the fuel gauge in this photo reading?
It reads 0.625
